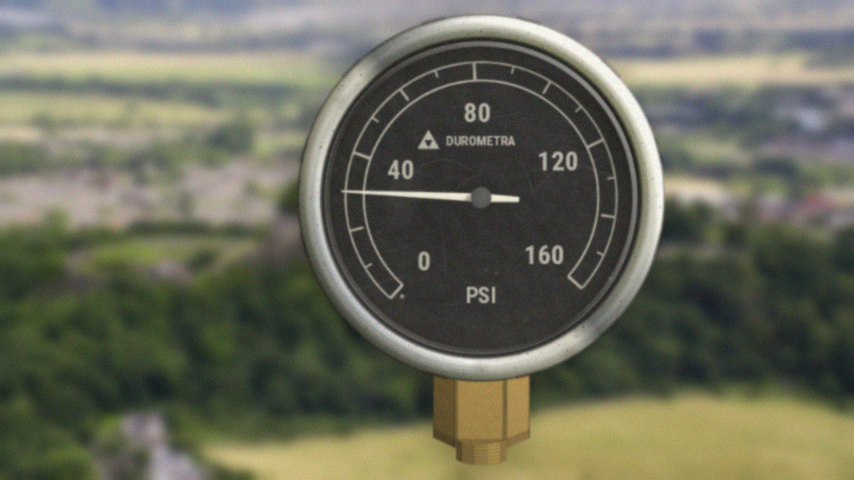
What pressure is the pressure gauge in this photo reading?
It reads 30 psi
